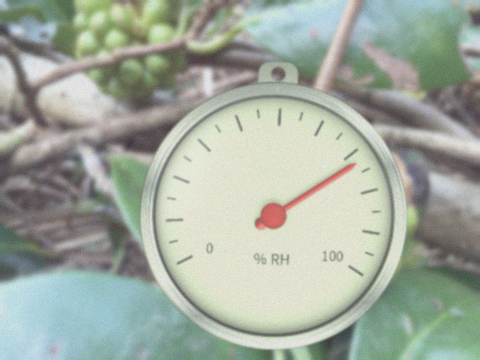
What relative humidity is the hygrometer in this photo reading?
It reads 72.5 %
